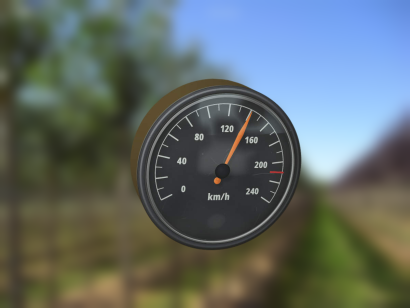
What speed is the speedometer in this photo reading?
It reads 140 km/h
